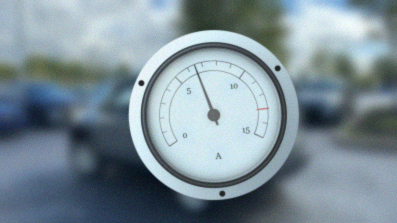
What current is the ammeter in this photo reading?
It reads 6.5 A
